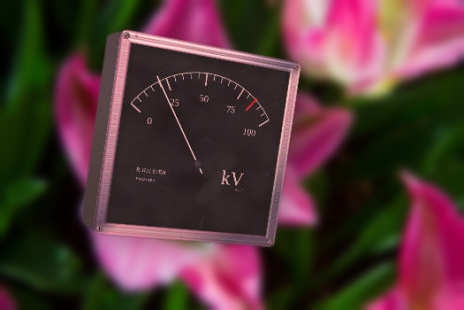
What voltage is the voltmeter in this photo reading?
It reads 20 kV
